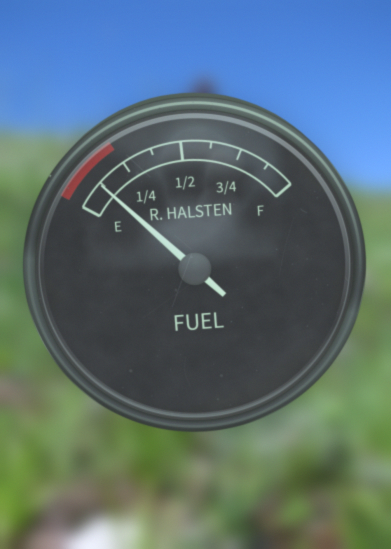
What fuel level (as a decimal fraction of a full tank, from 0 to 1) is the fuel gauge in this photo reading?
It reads 0.125
